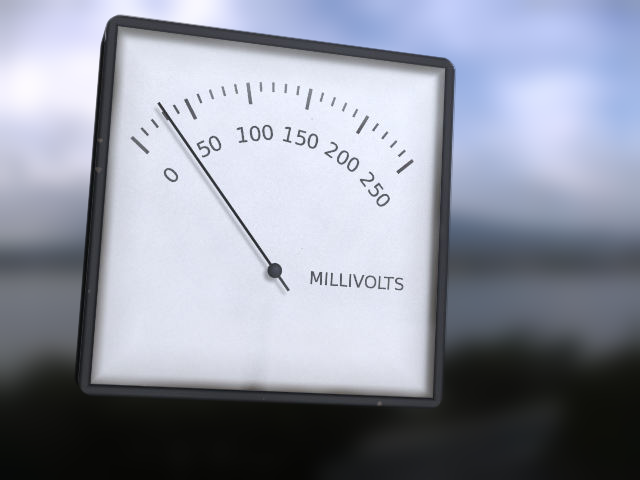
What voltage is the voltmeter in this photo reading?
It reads 30 mV
